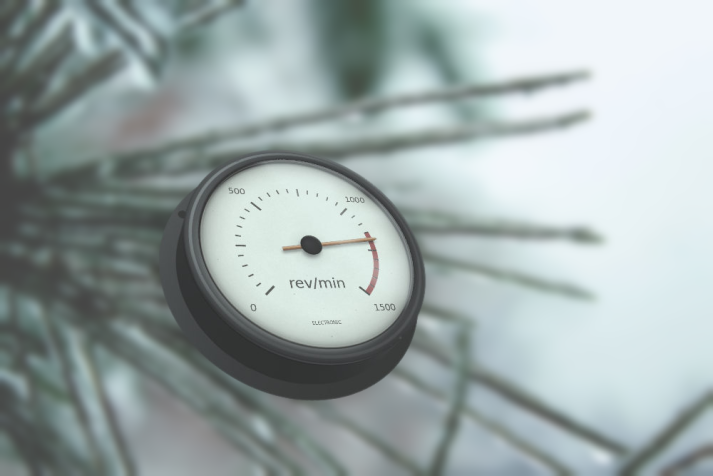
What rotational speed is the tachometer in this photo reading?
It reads 1200 rpm
